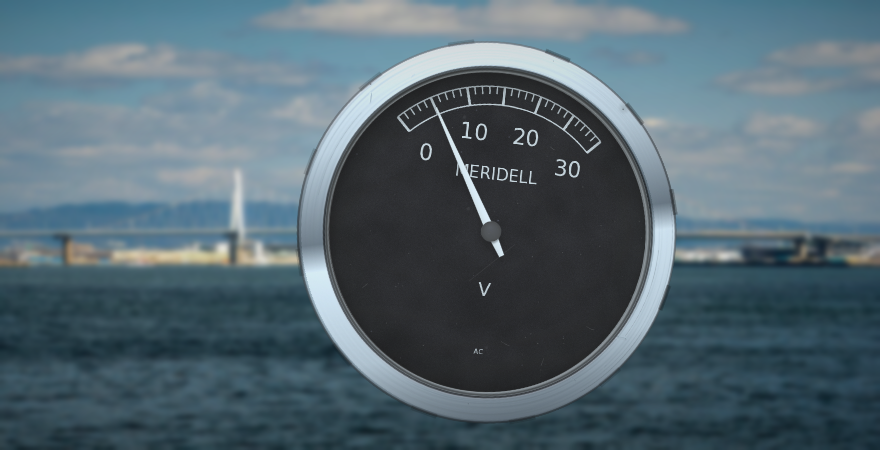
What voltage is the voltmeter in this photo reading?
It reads 5 V
